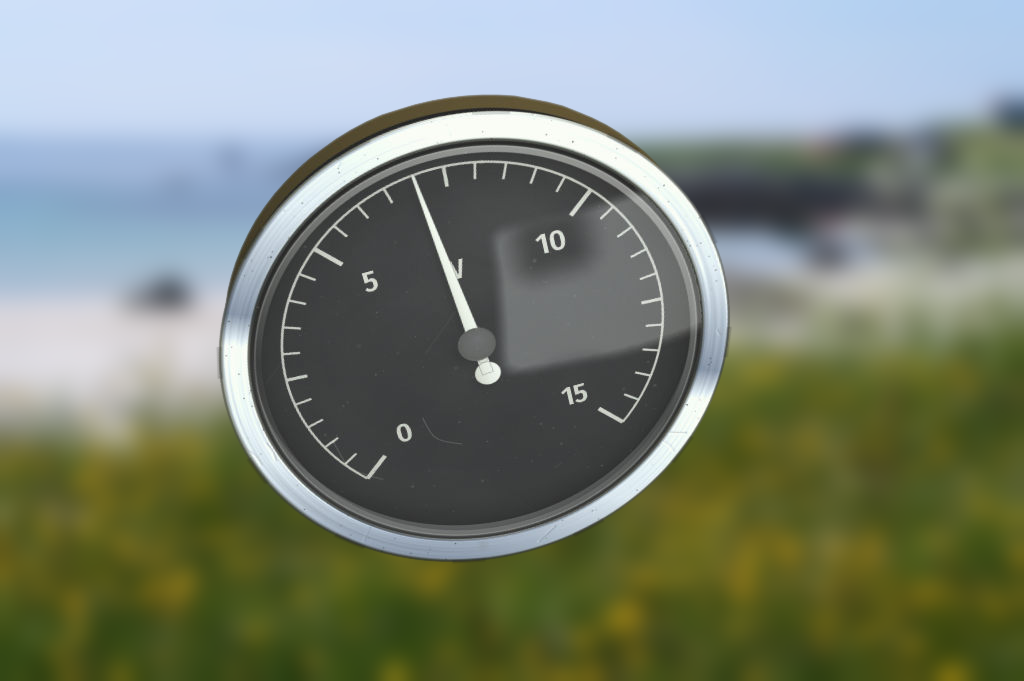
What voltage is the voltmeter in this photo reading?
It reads 7 V
